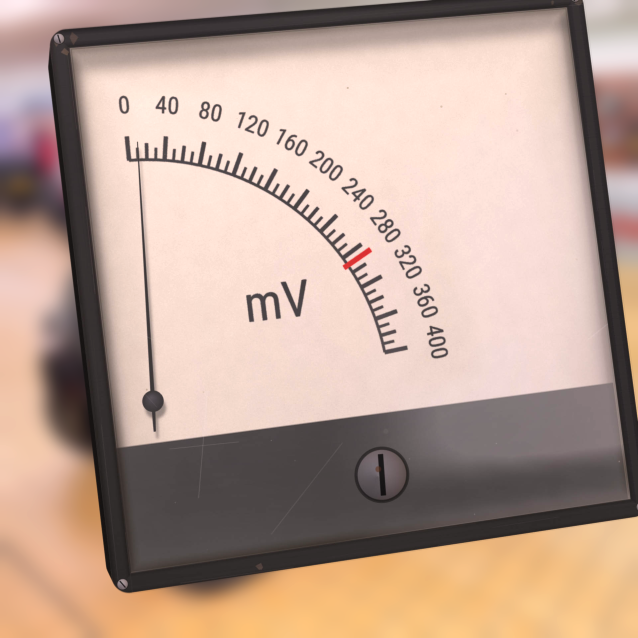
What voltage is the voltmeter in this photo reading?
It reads 10 mV
